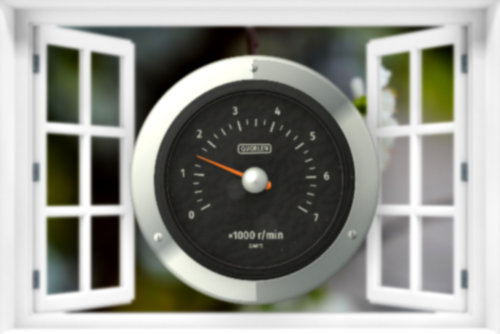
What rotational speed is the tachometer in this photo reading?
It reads 1500 rpm
